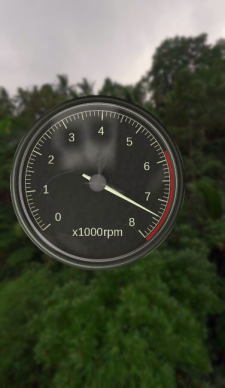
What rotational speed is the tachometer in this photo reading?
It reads 7400 rpm
